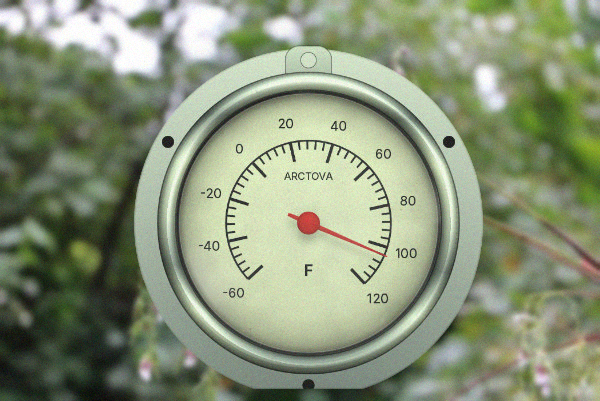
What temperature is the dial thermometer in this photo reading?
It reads 104 °F
